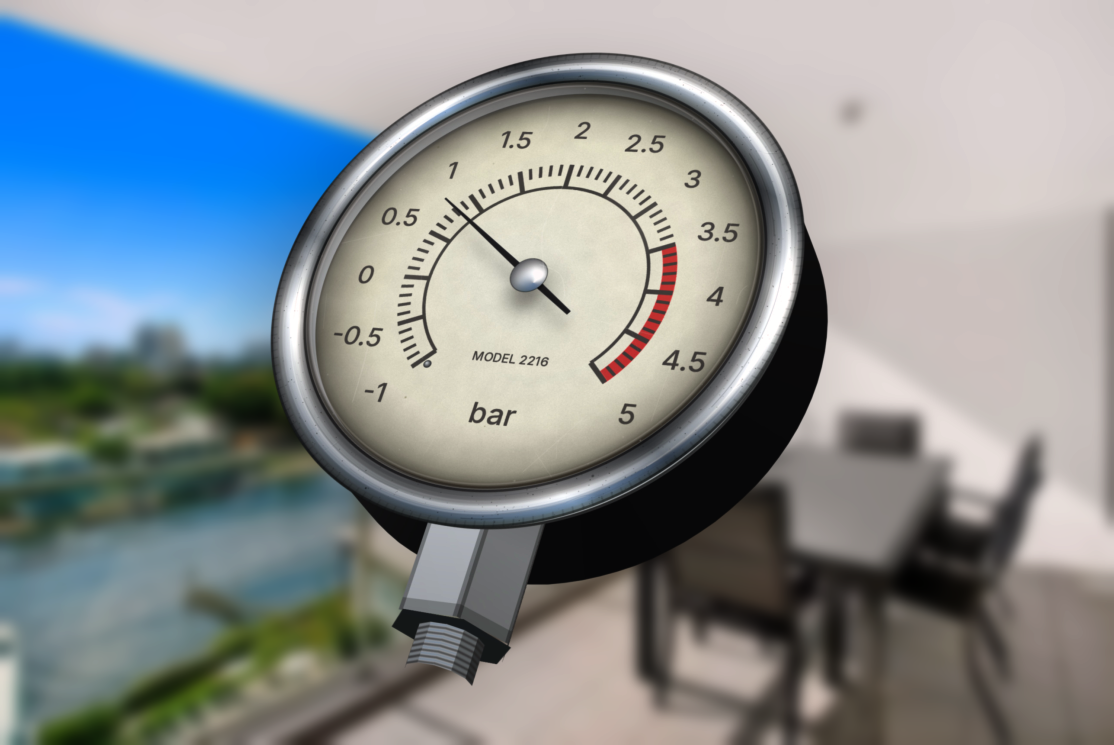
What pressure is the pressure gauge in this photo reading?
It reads 0.8 bar
